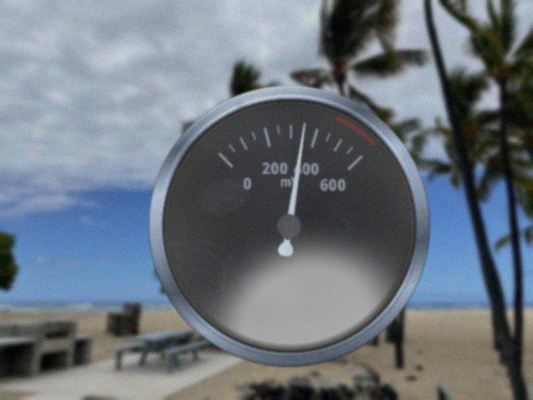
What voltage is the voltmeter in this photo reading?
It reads 350 mV
